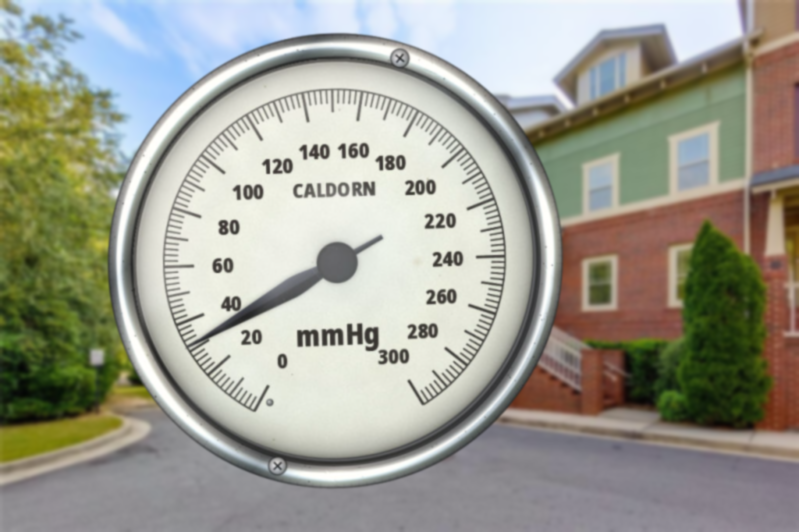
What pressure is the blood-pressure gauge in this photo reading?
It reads 32 mmHg
